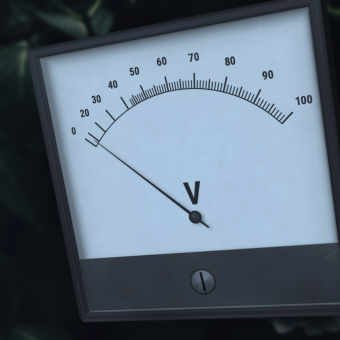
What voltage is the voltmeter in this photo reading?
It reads 10 V
